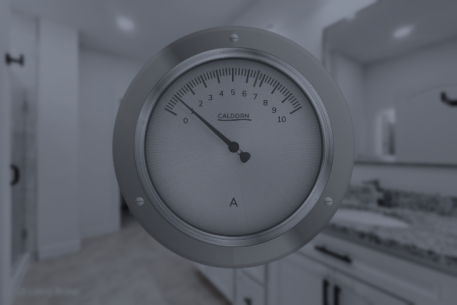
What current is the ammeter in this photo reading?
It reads 1 A
